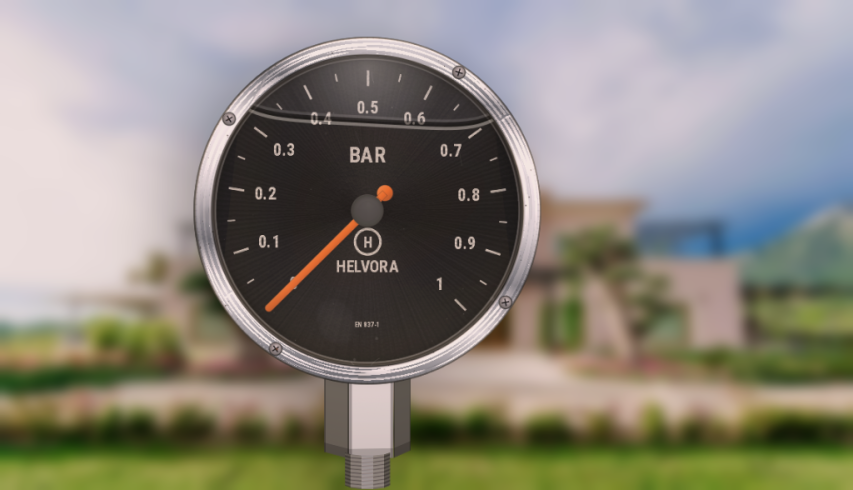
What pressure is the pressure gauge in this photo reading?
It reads 0 bar
